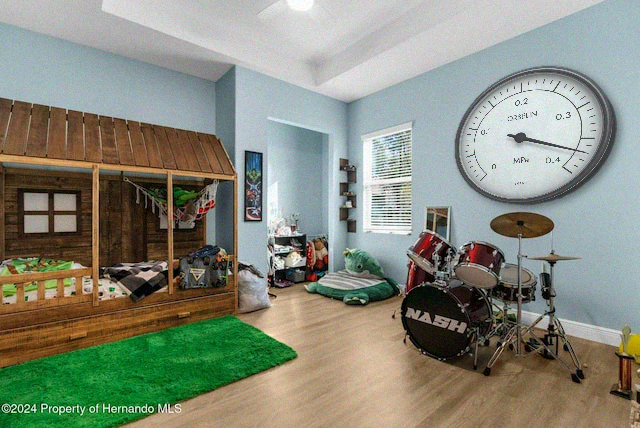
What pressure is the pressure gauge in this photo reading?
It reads 0.37 MPa
